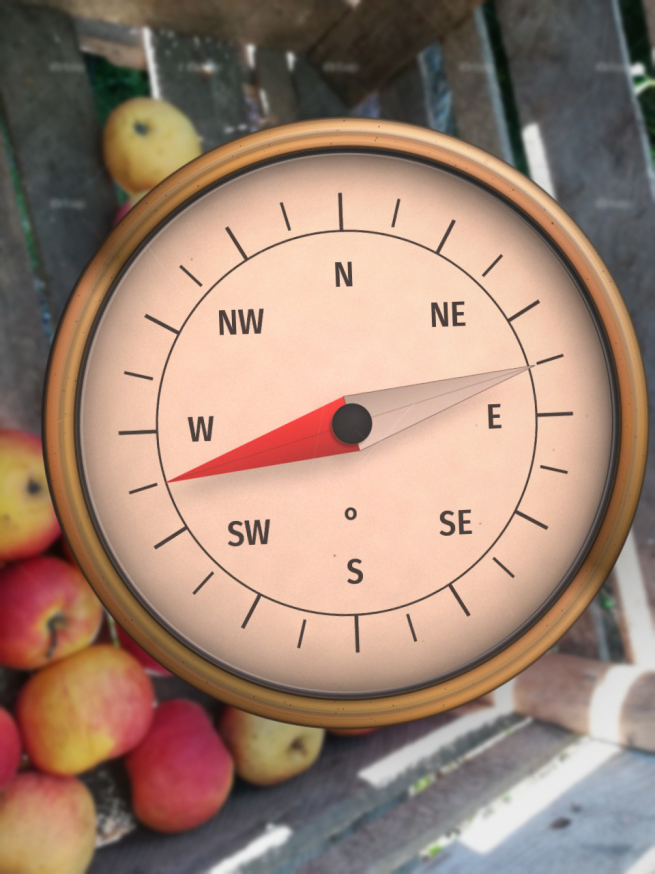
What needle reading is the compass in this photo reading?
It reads 255 °
